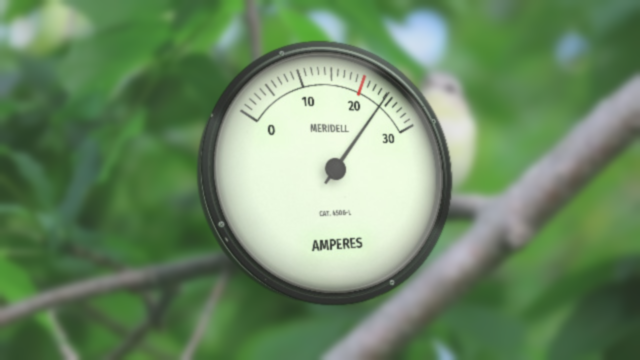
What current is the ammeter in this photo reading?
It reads 24 A
